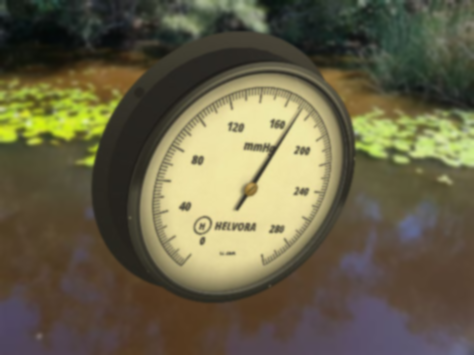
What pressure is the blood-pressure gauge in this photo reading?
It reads 170 mmHg
